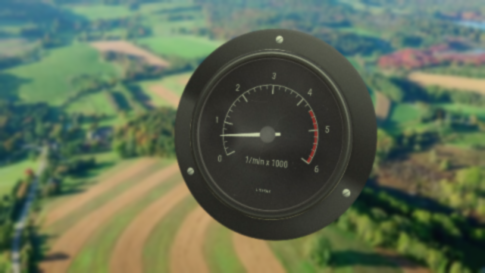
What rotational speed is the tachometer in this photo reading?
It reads 600 rpm
